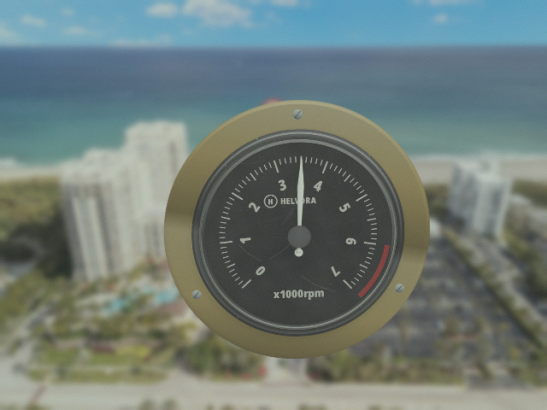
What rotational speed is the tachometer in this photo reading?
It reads 3500 rpm
